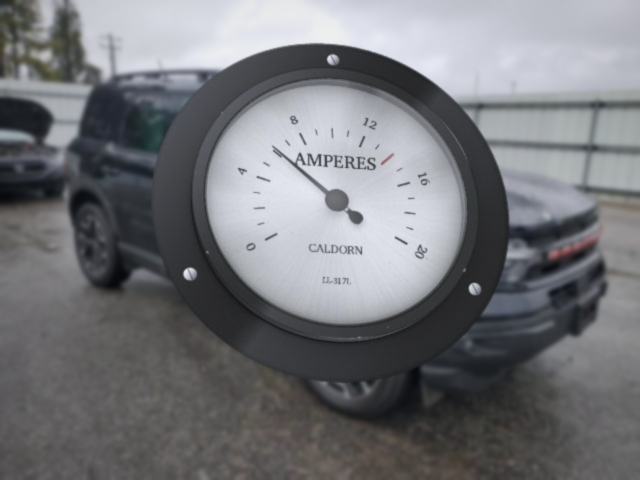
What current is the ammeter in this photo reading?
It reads 6 A
